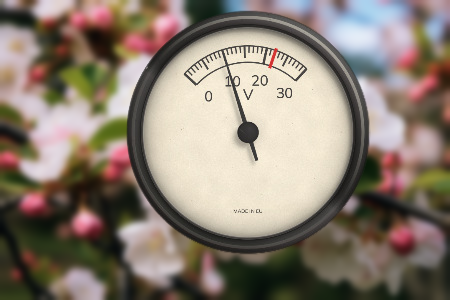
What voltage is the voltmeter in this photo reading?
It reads 10 V
